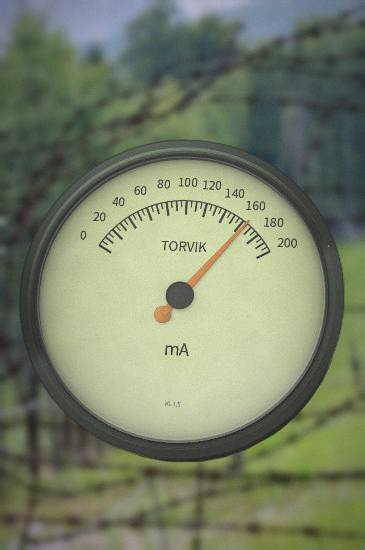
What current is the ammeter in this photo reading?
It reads 165 mA
